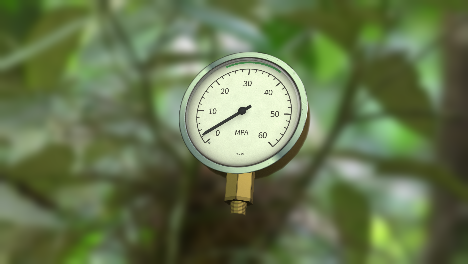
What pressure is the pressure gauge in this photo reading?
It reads 2 MPa
